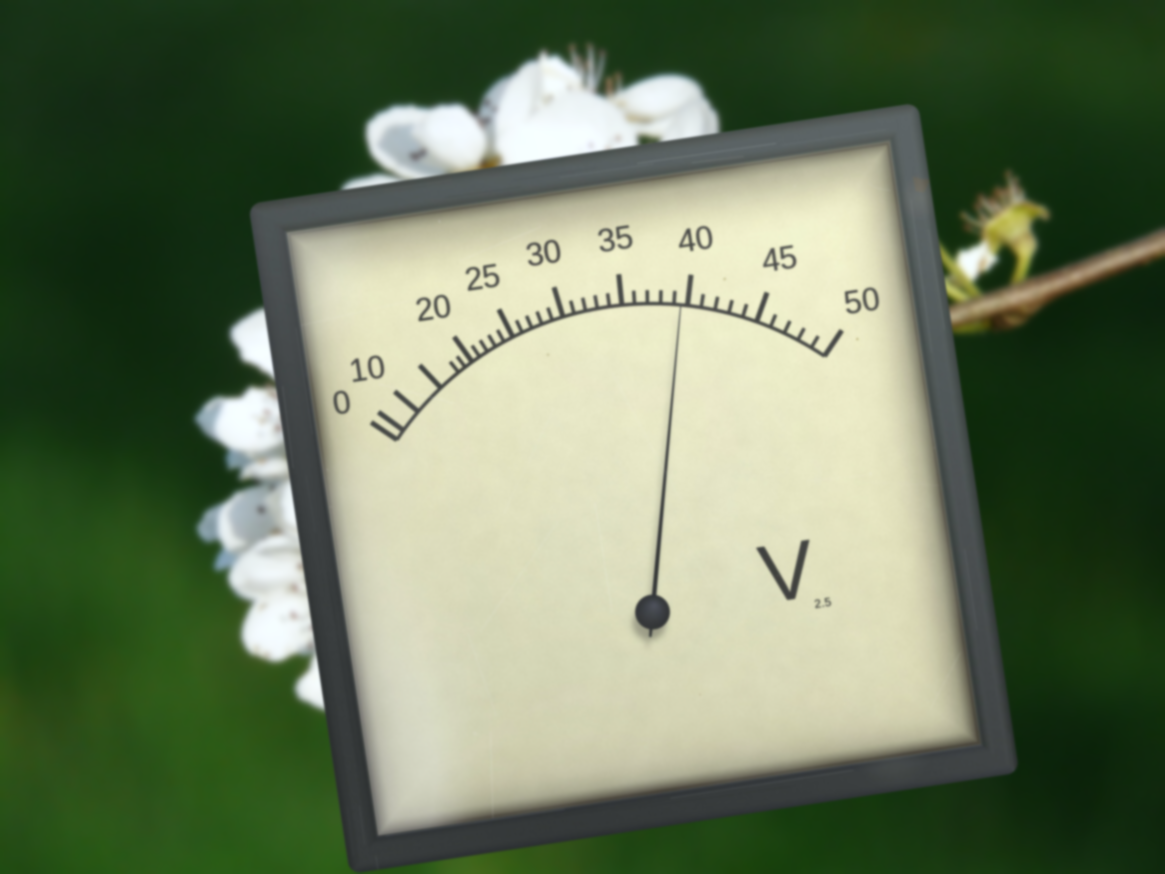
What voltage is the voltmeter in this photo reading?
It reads 39.5 V
